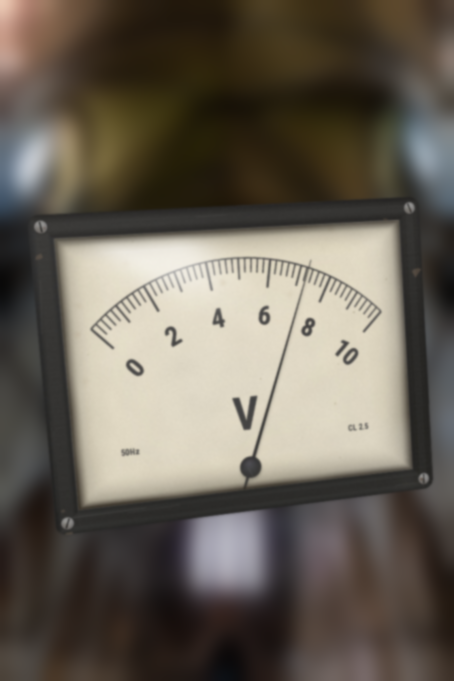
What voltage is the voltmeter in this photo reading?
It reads 7.2 V
